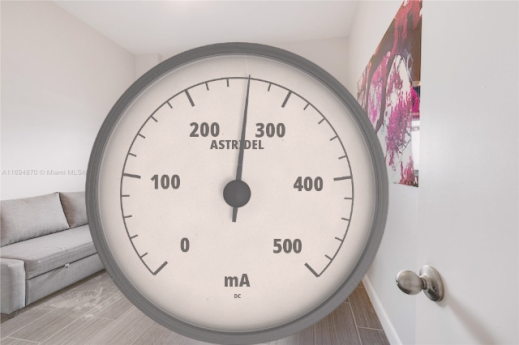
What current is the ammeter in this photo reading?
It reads 260 mA
